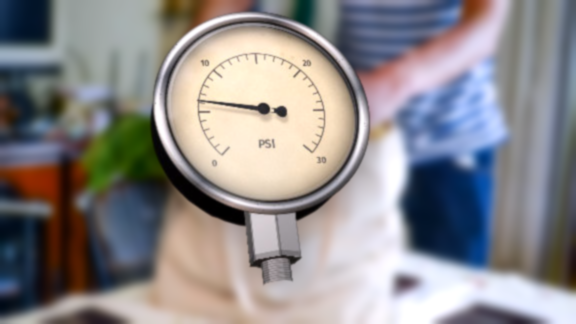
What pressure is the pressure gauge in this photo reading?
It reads 6 psi
